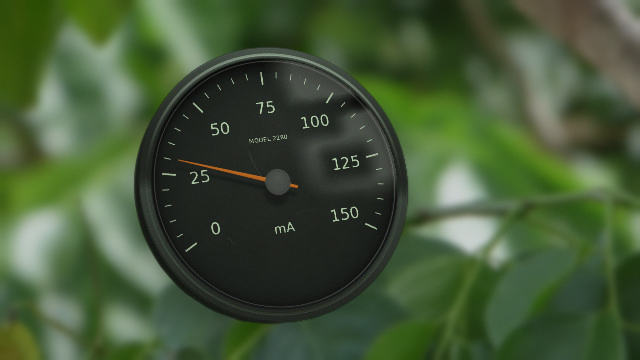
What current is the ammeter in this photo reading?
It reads 30 mA
